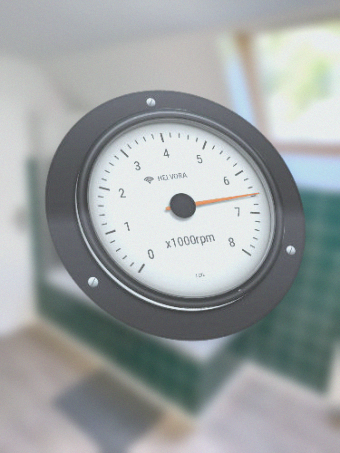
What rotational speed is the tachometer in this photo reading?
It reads 6600 rpm
